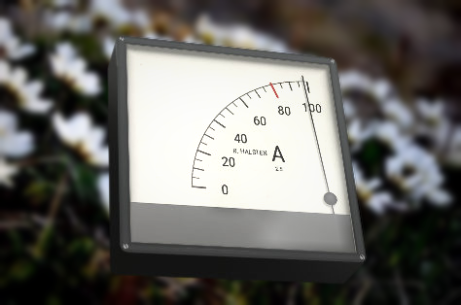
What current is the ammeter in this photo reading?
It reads 97.5 A
